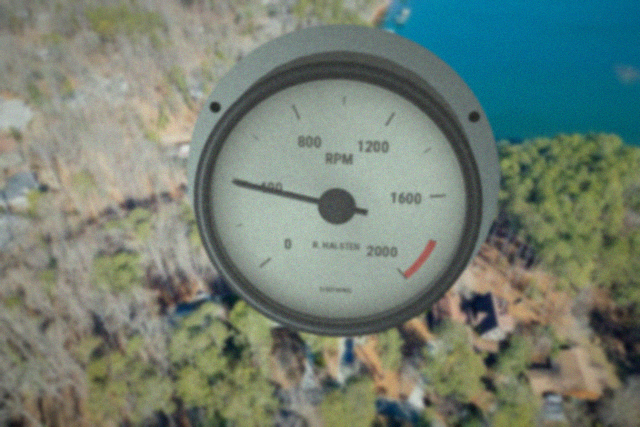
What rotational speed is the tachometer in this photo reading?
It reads 400 rpm
